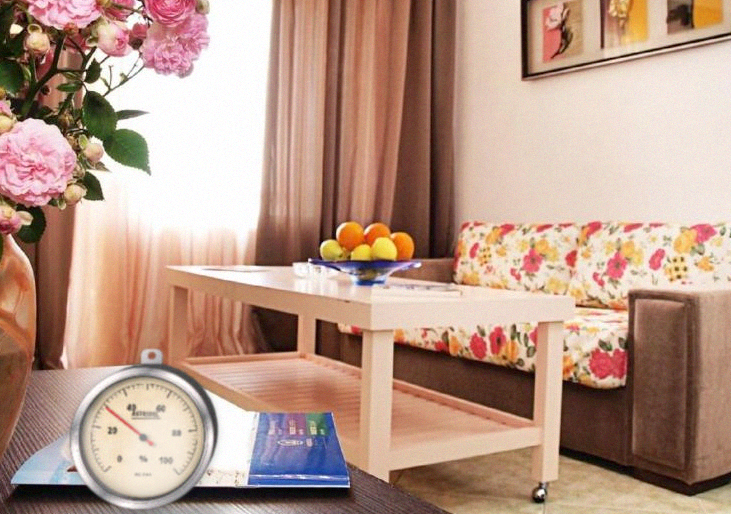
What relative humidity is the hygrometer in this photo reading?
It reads 30 %
